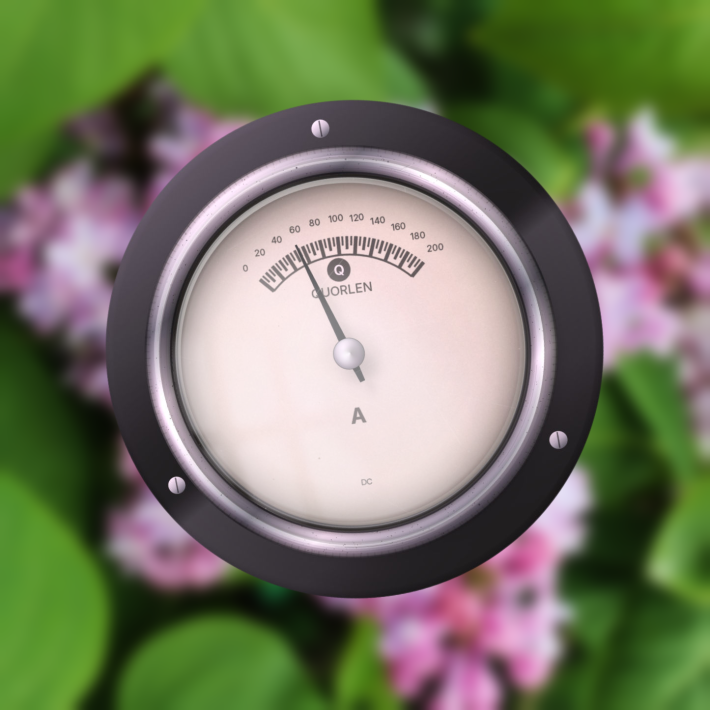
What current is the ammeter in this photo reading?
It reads 55 A
